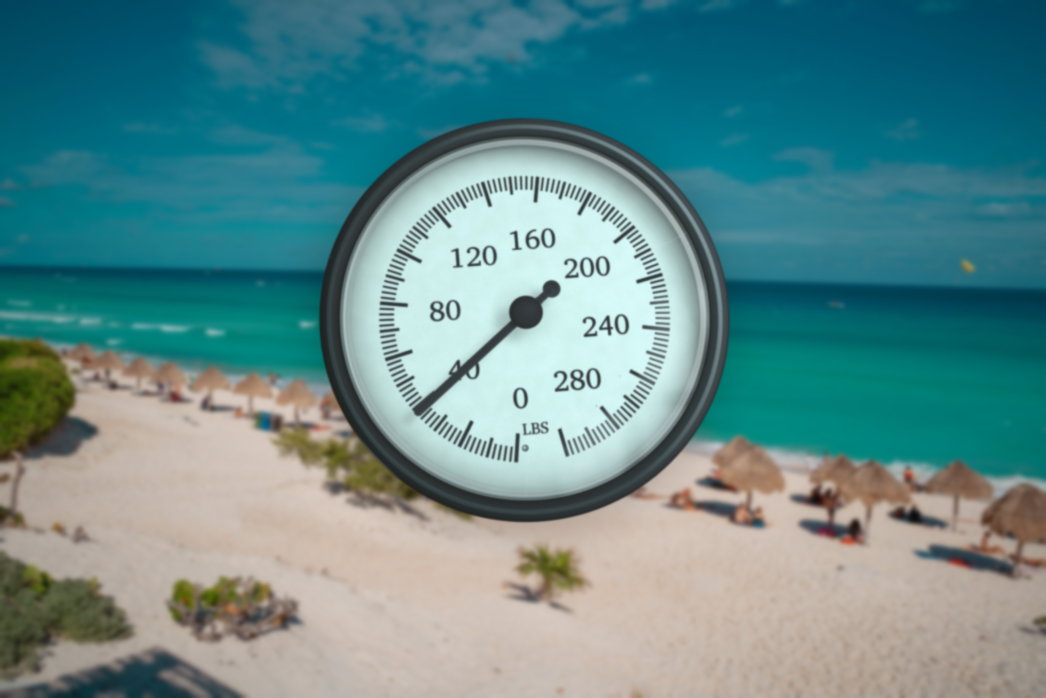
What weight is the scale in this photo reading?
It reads 38 lb
